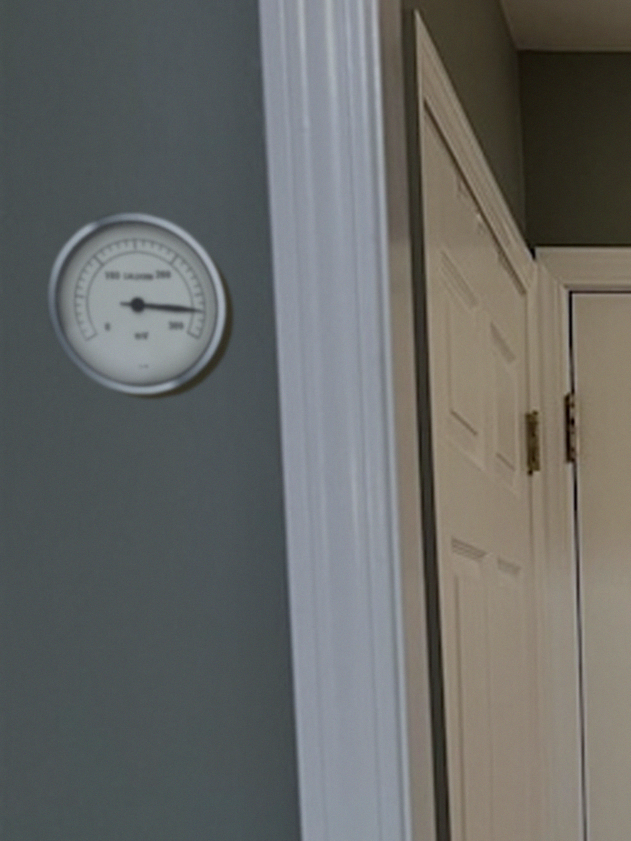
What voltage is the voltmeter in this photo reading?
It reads 270 mV
